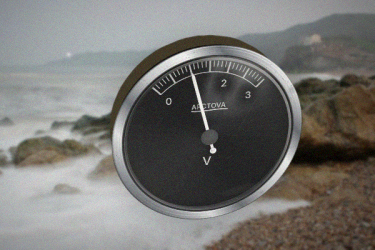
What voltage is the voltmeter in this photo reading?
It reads 1 V
